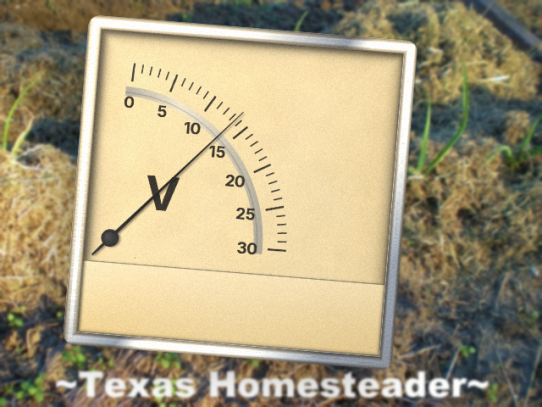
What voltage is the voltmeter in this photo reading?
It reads 13.5 V
